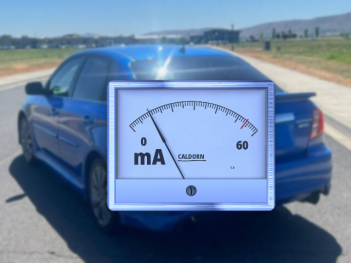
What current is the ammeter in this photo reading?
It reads 10 mA
